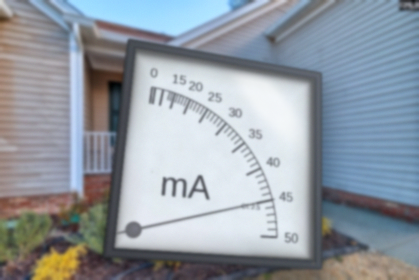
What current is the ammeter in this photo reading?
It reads 45 mA
